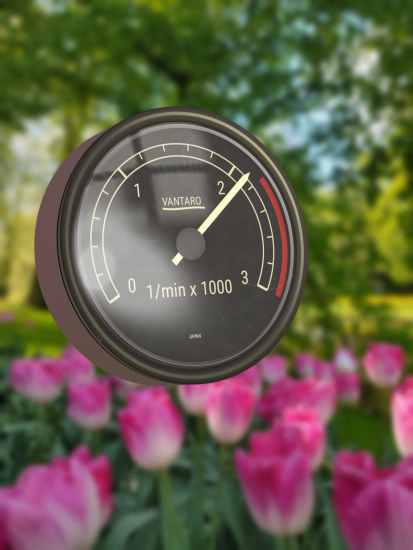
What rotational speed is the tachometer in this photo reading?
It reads 2100 rpm
